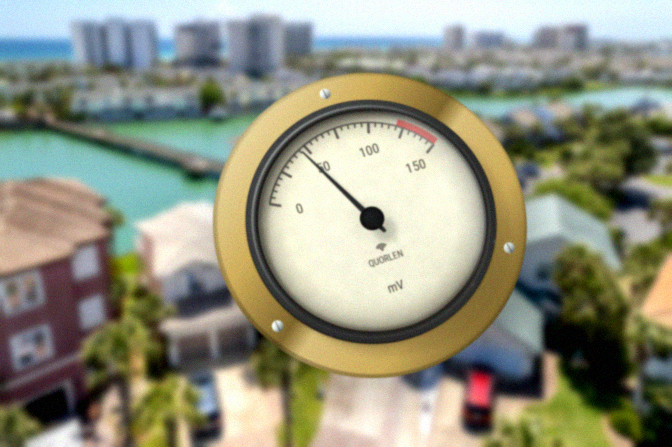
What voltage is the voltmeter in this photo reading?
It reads 45 mV
